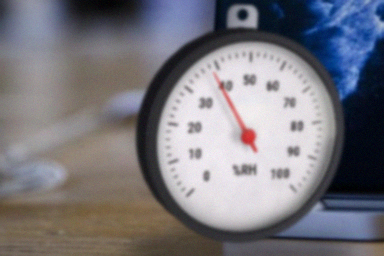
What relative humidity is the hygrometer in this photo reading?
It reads 38 %
